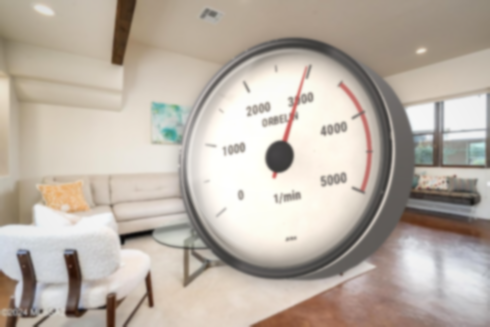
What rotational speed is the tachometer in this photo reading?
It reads 3000 rpm
